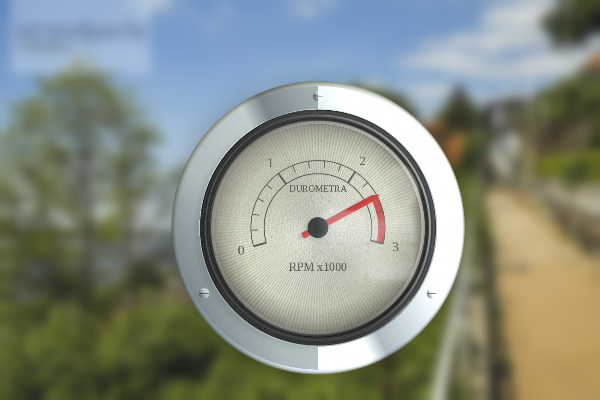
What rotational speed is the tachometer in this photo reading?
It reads 2400 rpm
